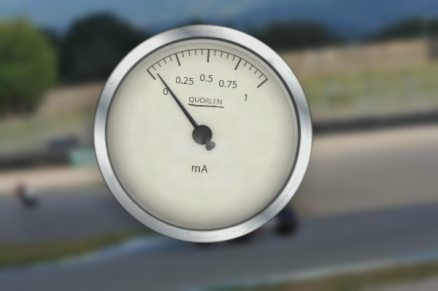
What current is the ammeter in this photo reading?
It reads 0.05 mA
